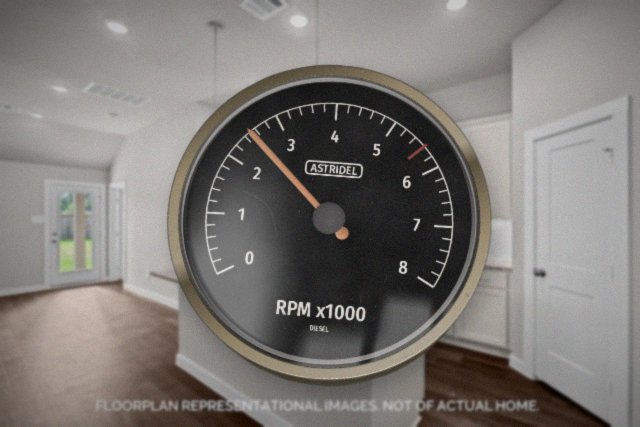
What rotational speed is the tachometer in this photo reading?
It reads 2500 rpm
